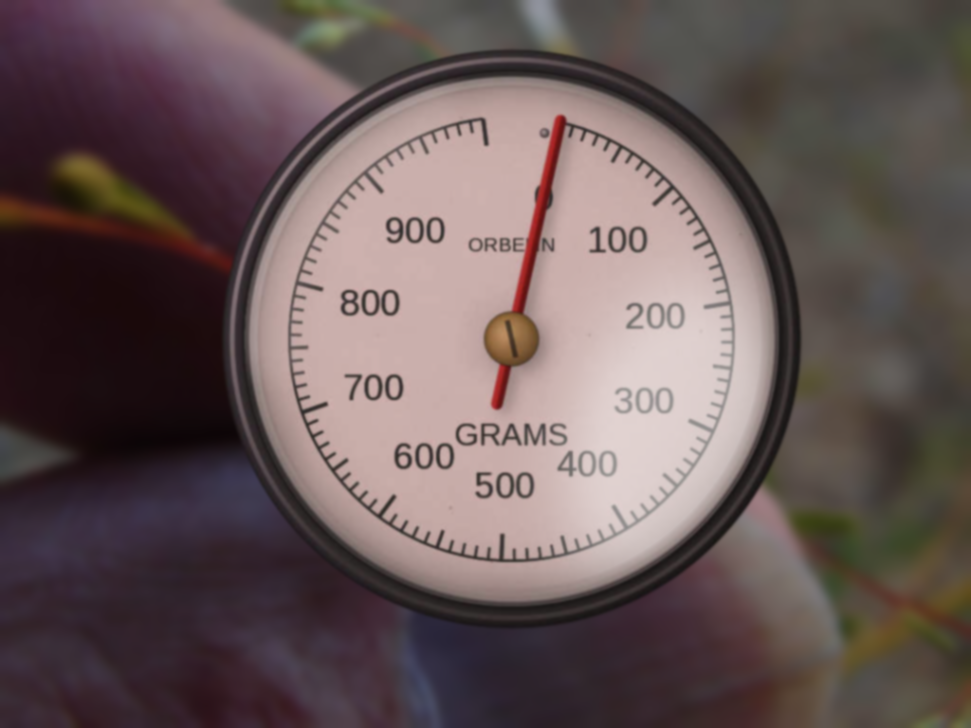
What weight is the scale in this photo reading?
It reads 0 g
